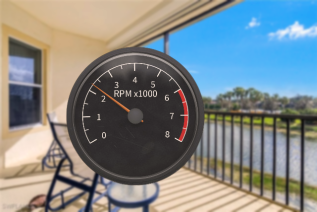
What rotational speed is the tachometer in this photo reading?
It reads 2250 rpm
